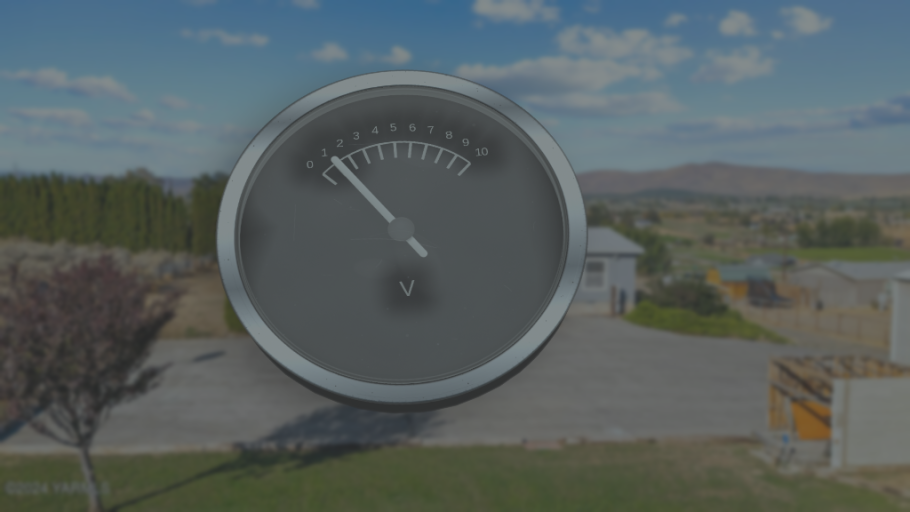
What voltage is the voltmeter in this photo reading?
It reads 1 V
